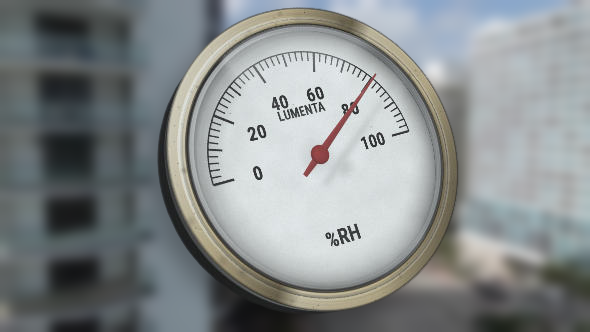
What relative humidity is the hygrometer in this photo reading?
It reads 80 %
